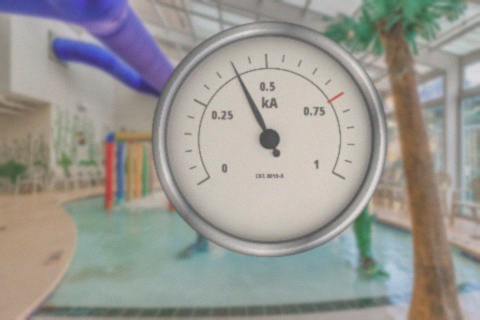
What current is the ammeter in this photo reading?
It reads 0.4 kA
